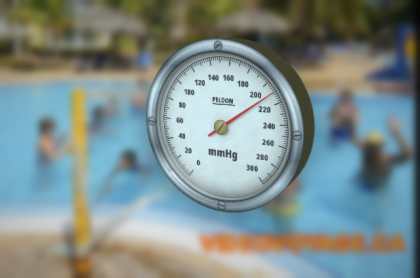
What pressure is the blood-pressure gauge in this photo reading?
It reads 210 mmHg
